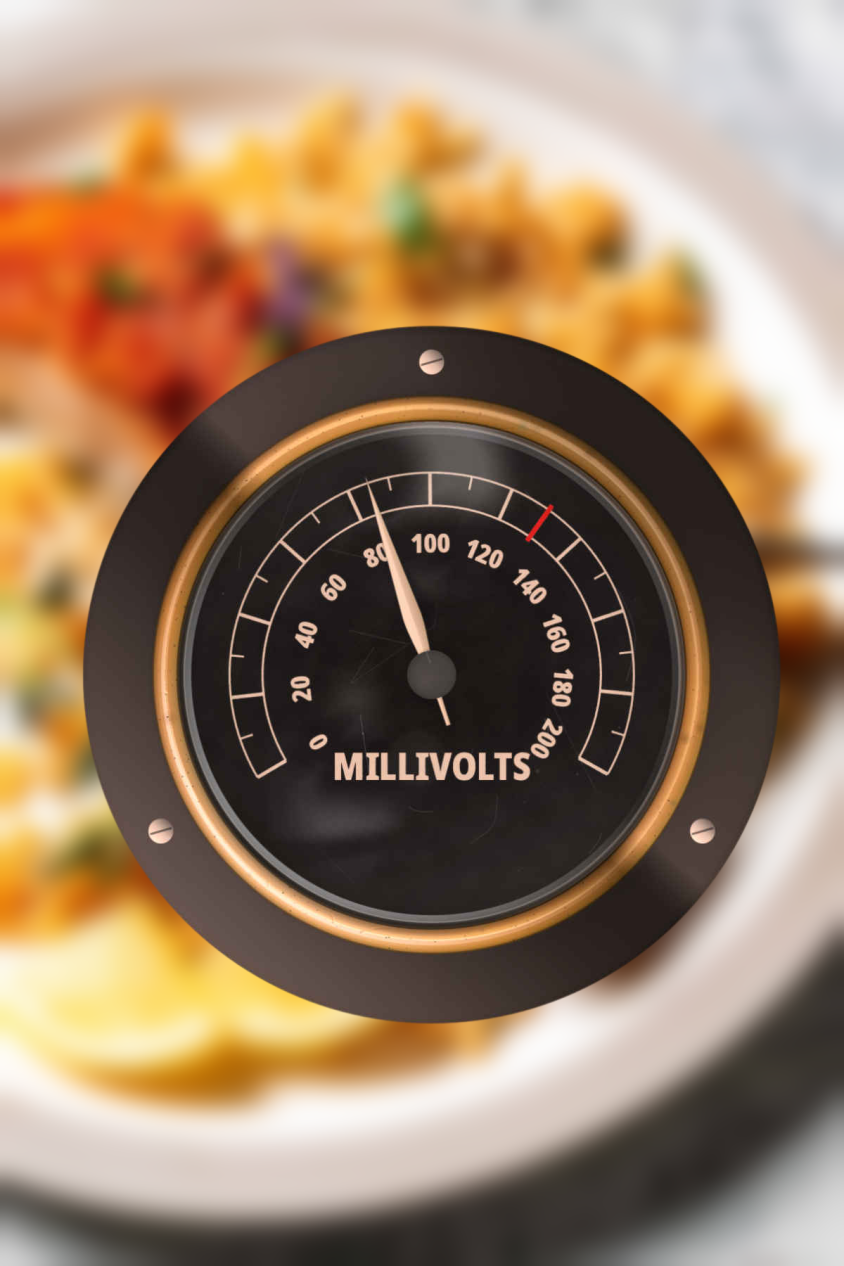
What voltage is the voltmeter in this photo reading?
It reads 85 mV
